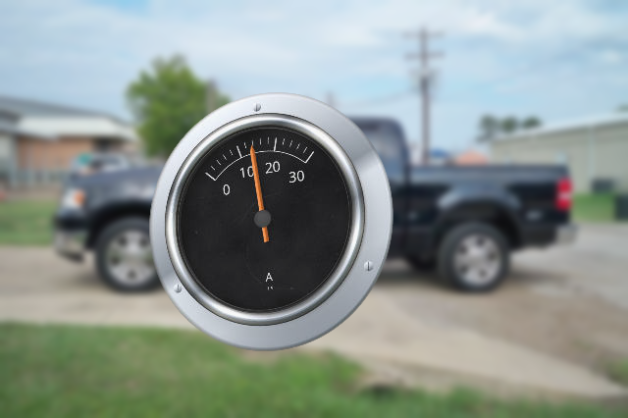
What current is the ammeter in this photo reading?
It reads 14 A
